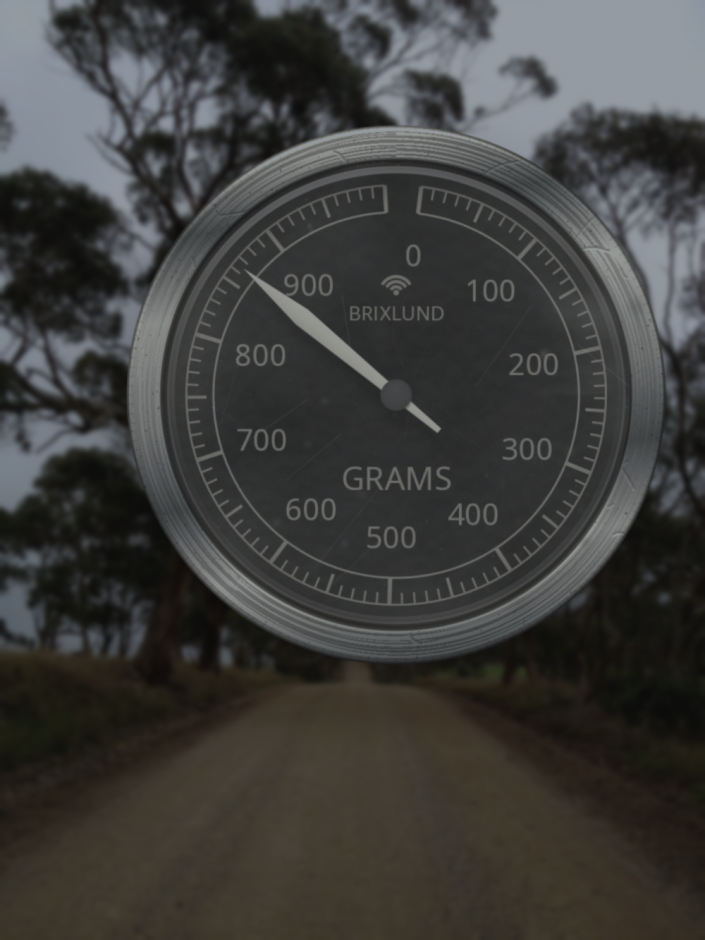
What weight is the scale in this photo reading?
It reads 865 g
